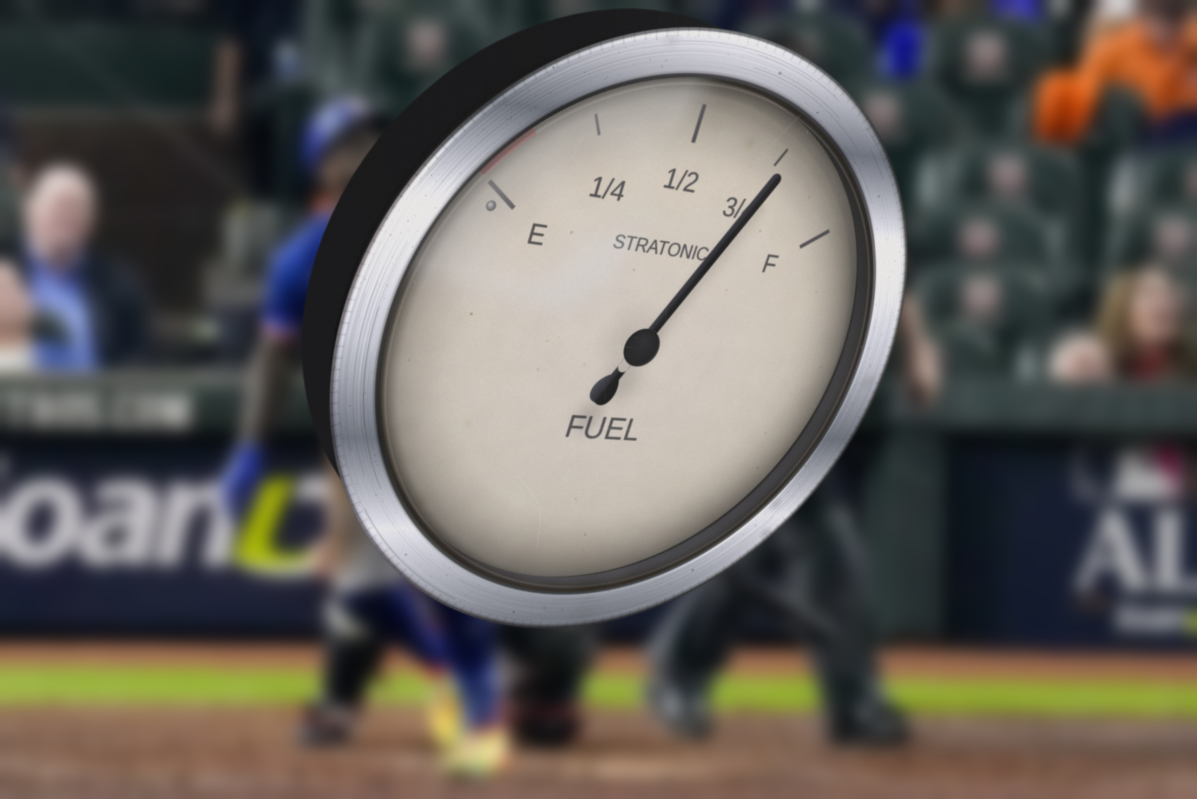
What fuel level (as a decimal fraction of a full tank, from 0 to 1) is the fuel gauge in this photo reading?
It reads 0.75
